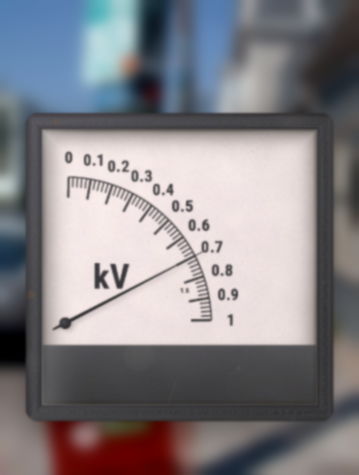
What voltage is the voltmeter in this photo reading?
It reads 0.7 kV
